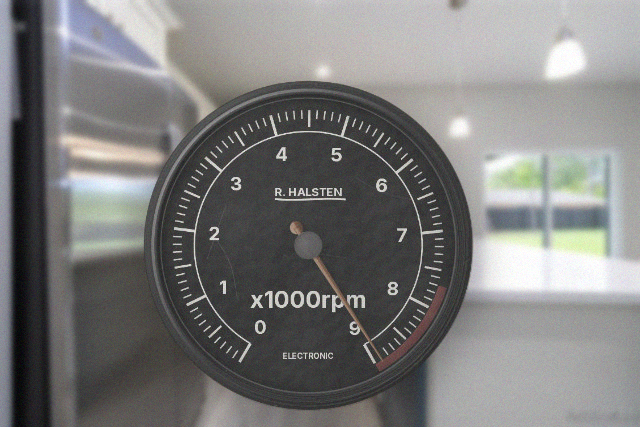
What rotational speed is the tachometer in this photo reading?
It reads 8900 rpm
